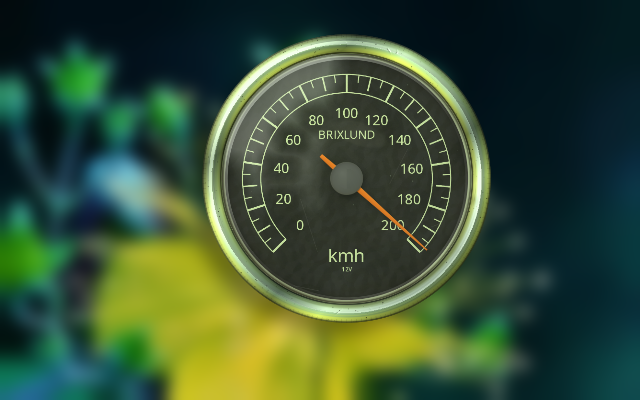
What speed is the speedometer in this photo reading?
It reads 197.5 km/h
